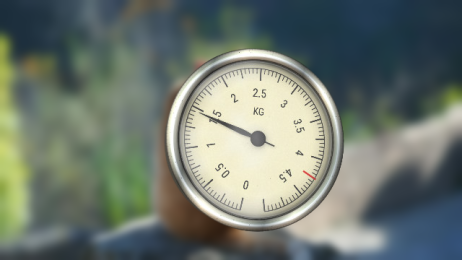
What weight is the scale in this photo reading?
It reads 1.45 kg
